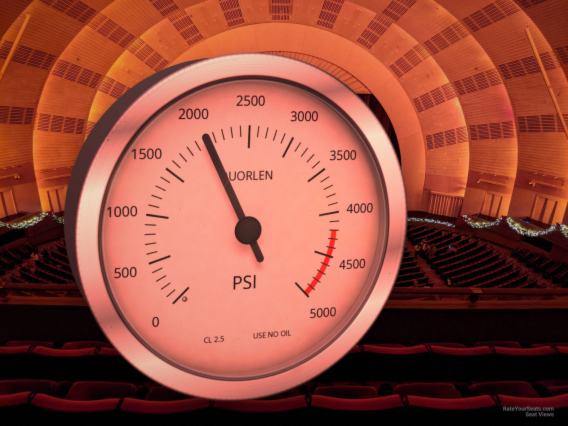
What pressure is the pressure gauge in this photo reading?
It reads 2000 psi
